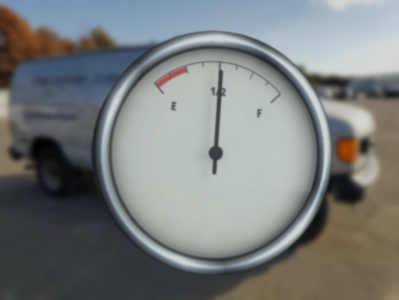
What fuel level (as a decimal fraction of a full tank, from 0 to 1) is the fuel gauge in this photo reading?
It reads 0.5
